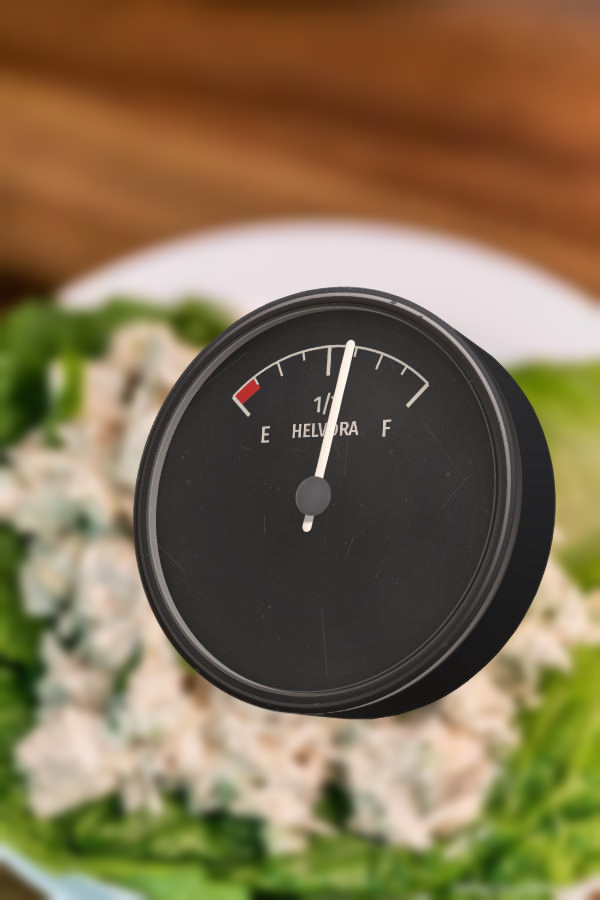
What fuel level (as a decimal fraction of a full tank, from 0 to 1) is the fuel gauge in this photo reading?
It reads 0.625
